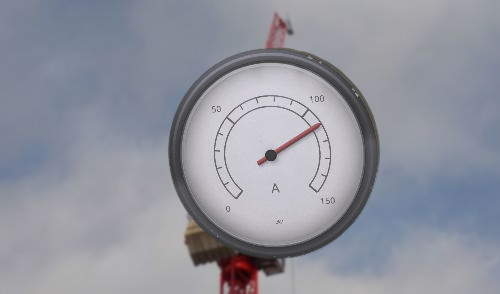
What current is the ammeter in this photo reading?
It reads 110 A
